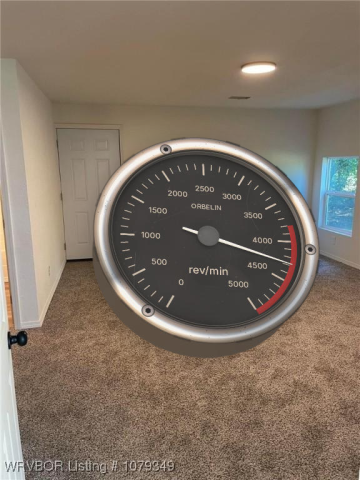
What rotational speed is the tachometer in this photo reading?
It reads 4300 rpm
